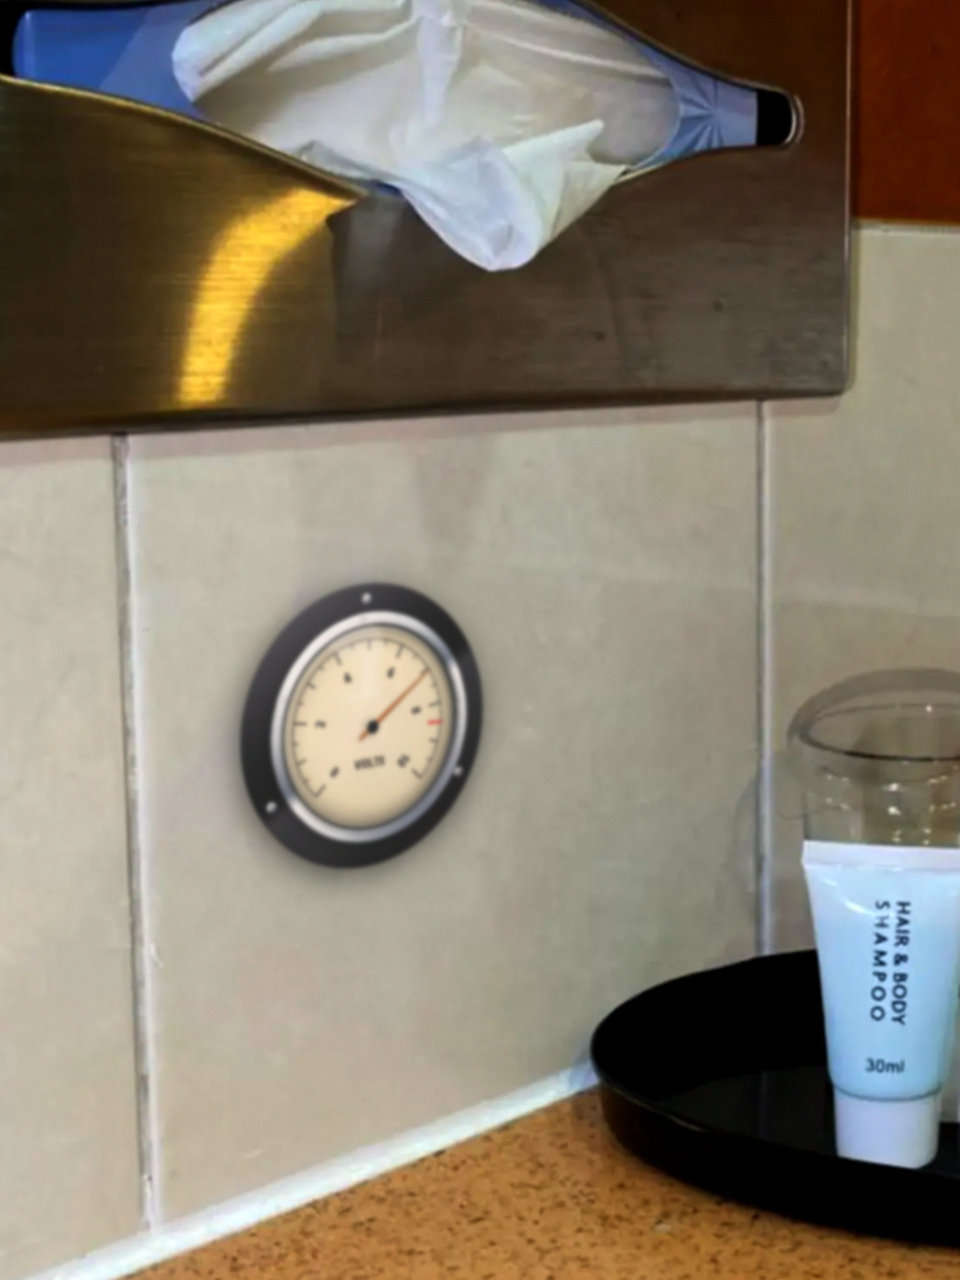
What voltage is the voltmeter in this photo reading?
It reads 7 V
